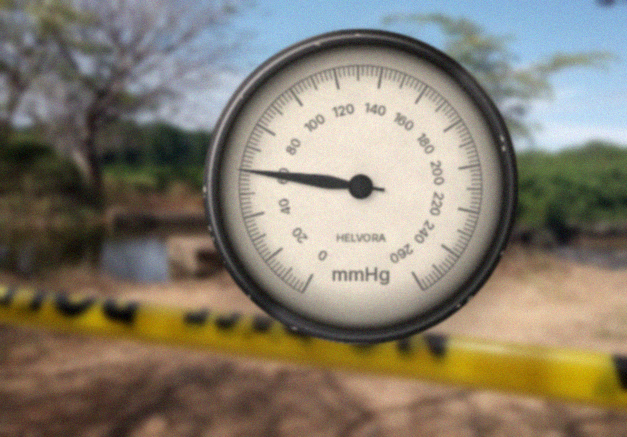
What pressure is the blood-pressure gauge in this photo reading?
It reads 60 mmHg
